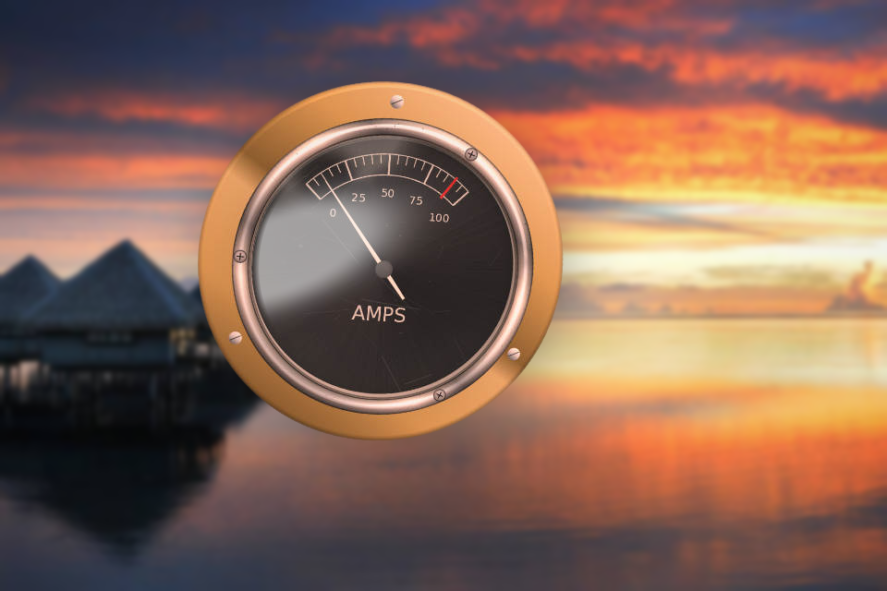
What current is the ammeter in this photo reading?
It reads 10 A
